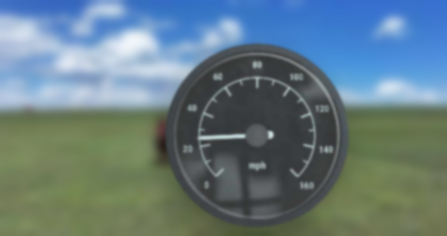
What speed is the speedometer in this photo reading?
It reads 25 mph
